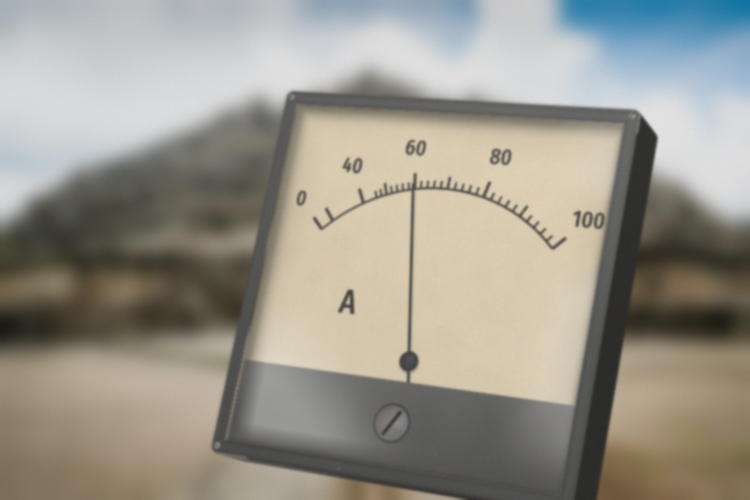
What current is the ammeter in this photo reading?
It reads 60 A
